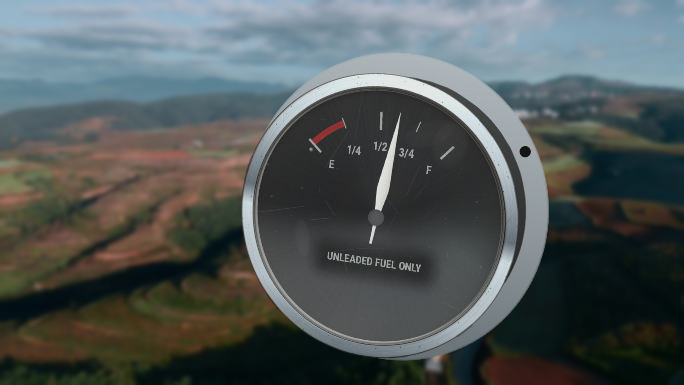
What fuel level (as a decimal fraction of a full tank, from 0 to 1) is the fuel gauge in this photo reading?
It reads 0.625
